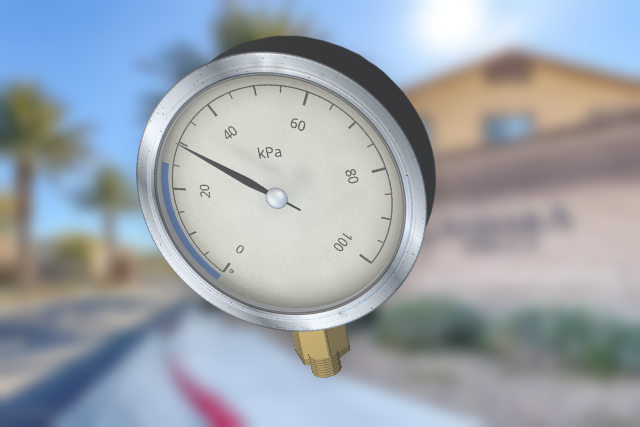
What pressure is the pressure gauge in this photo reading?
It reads 30 kPa
